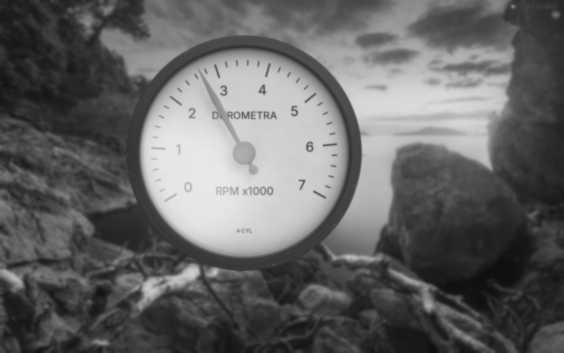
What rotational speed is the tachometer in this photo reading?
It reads 2700 rpm
